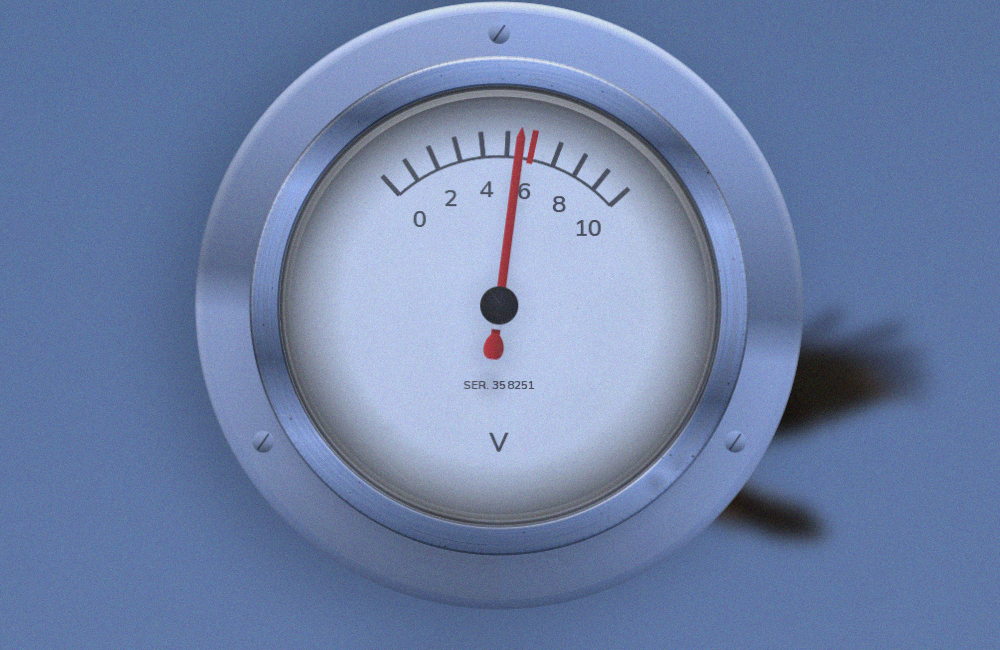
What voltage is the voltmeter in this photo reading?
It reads 5.5 V
